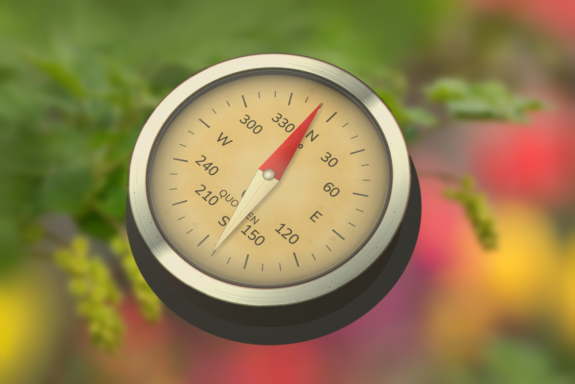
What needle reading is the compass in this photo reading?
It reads 350 °
